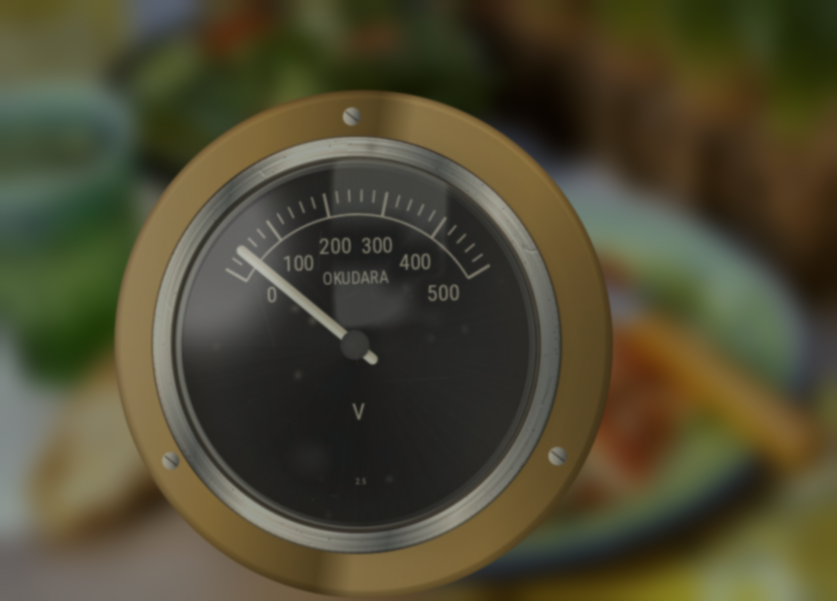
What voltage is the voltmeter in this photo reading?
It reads 40 V
